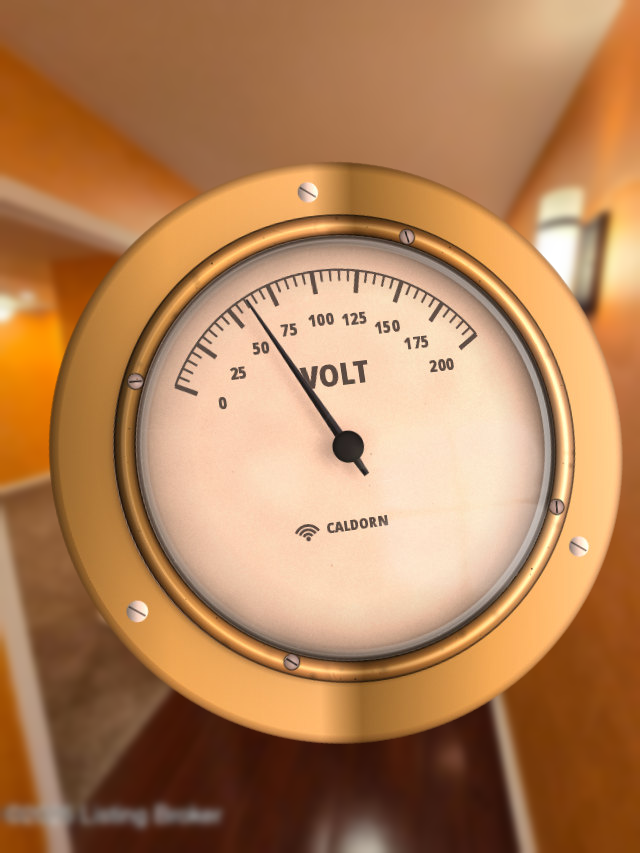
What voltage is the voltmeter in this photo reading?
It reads 60 V
